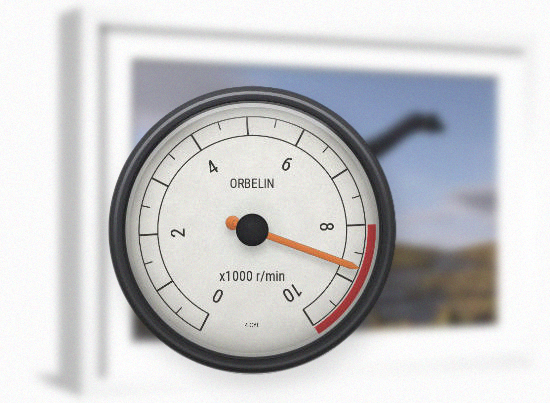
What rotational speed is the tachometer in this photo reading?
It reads 8750 rpm
